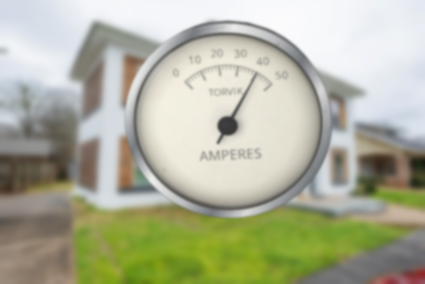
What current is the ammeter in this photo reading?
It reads 40 A
